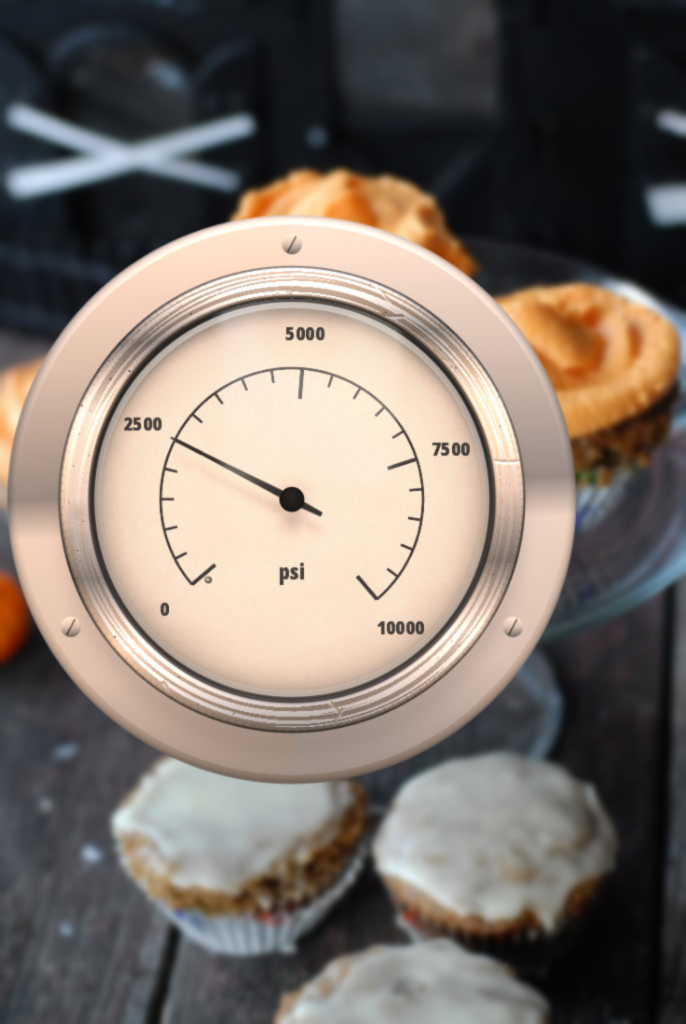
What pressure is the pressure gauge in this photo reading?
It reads 2500 psi
